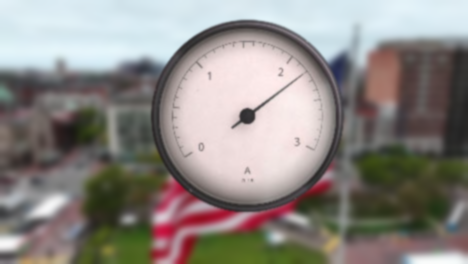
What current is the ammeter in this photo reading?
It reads 2.2 A
